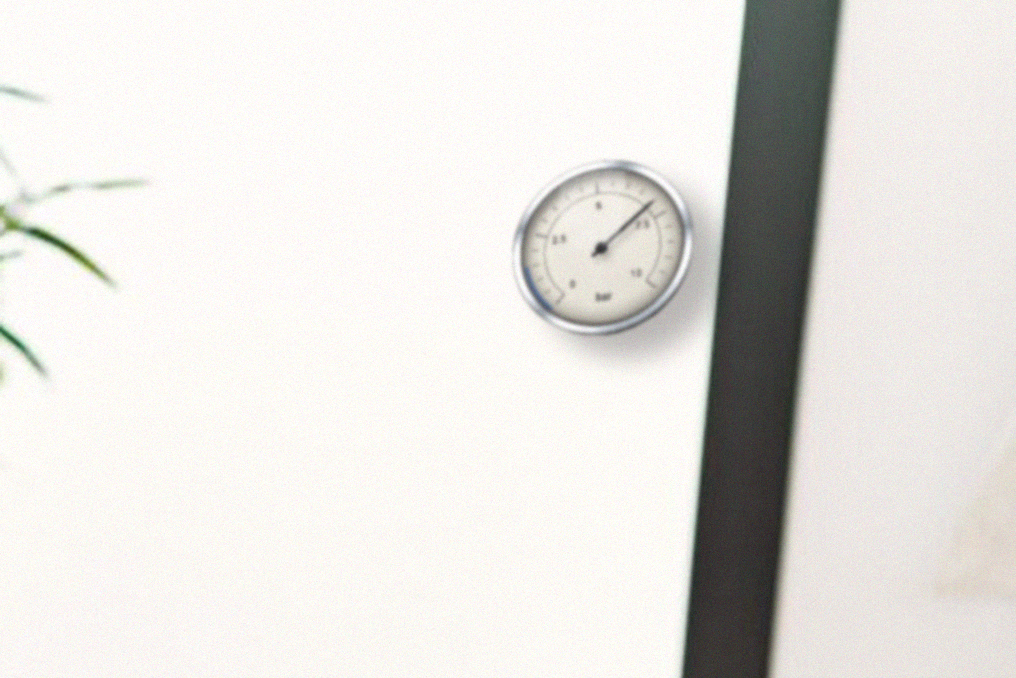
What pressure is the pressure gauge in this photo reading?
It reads 7 bar
